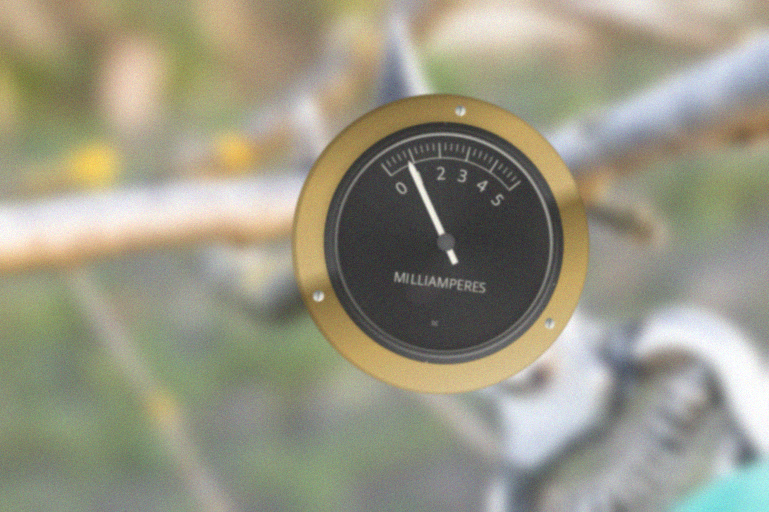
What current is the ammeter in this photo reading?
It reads 0.8 mA
